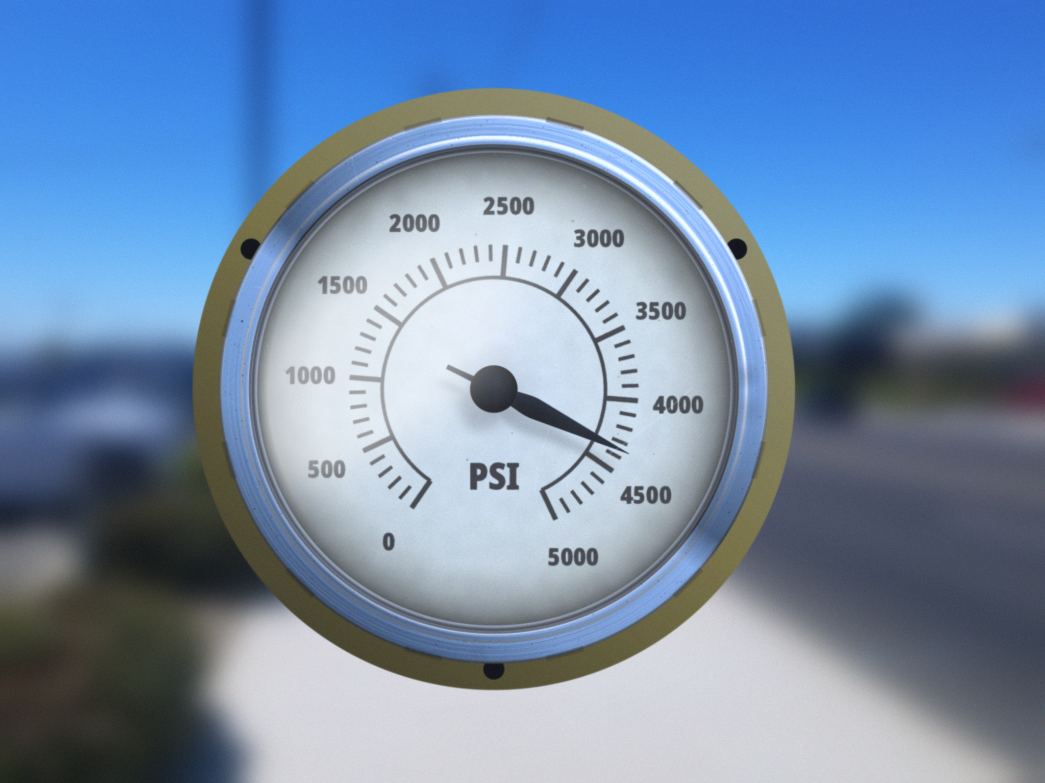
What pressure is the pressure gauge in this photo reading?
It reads 4350 psi
